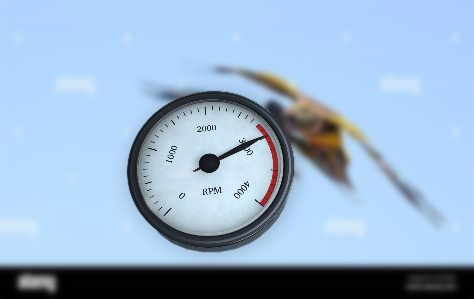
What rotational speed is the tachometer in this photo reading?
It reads 3000 rpm
